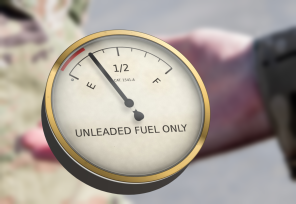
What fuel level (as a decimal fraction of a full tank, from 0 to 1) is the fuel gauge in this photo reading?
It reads 0.25
